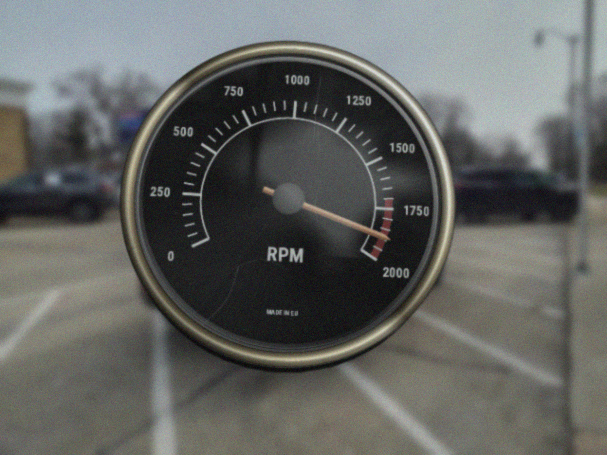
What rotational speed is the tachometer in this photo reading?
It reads 1900 rpm
